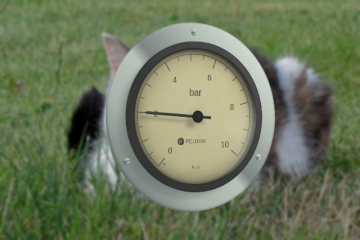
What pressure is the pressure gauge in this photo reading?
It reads 2 bar
